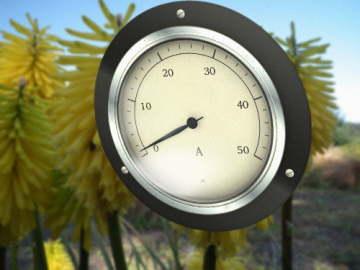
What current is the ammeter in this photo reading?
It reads 1 A
